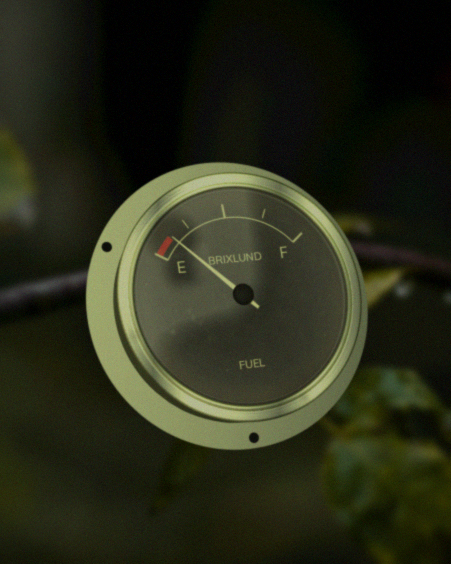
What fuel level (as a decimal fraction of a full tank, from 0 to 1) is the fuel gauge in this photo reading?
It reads 0.125
